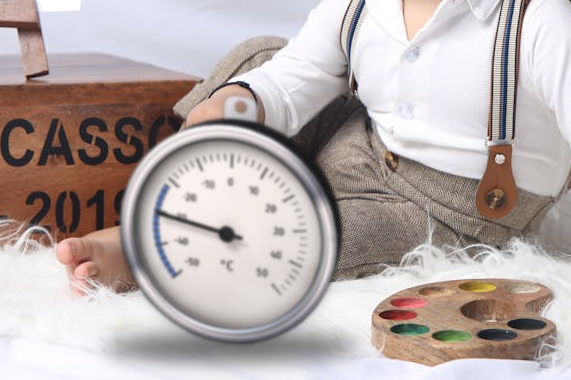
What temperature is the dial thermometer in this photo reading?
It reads -30 °C
